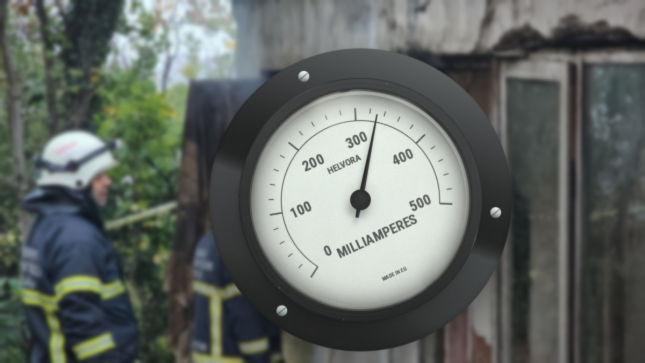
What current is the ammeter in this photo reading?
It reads 330 mA
